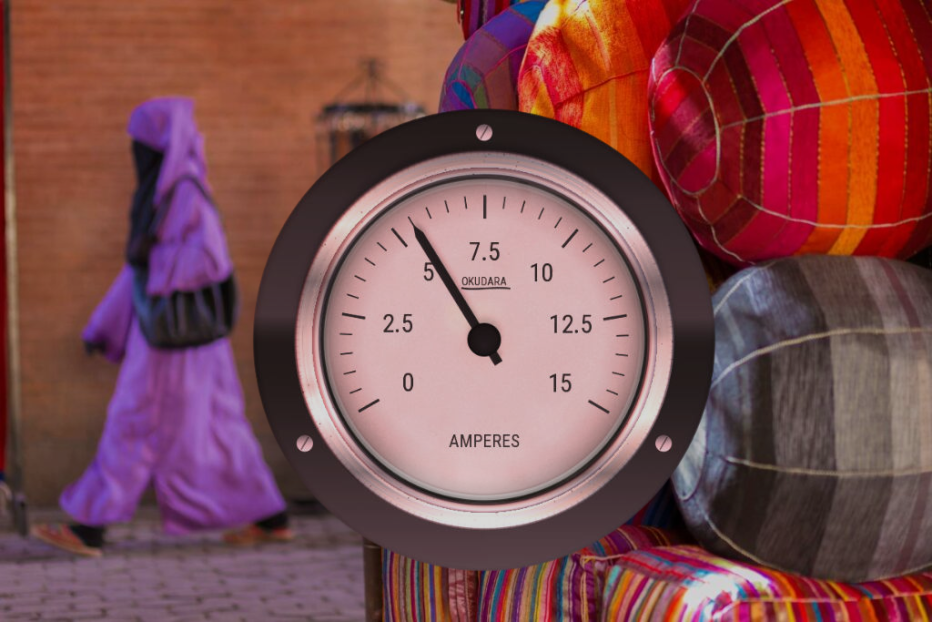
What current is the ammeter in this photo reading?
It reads 5.5 A
